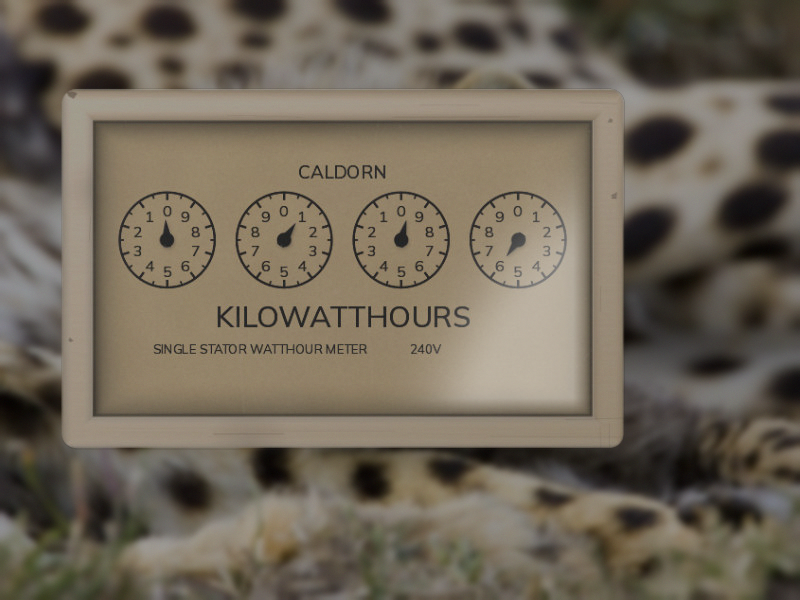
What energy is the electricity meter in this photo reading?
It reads 96 kWh
